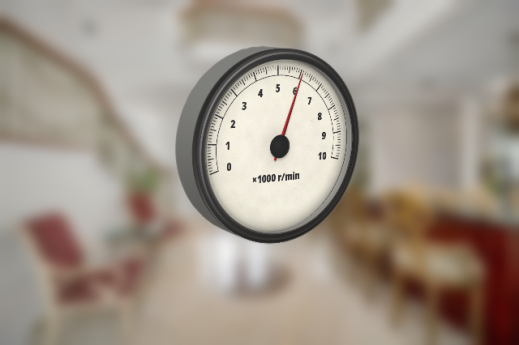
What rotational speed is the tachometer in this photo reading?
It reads 6000 rpm
